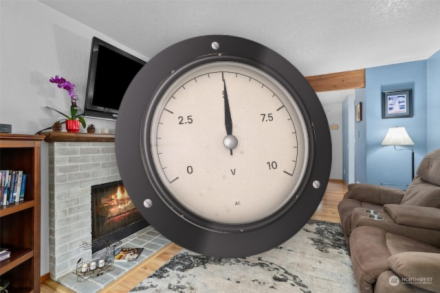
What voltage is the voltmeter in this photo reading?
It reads 5 V
